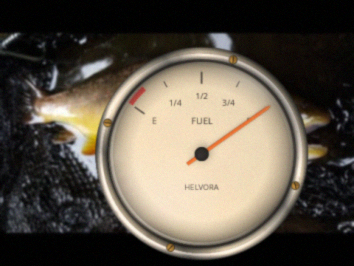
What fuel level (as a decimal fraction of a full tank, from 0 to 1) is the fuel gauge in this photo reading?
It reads 1
